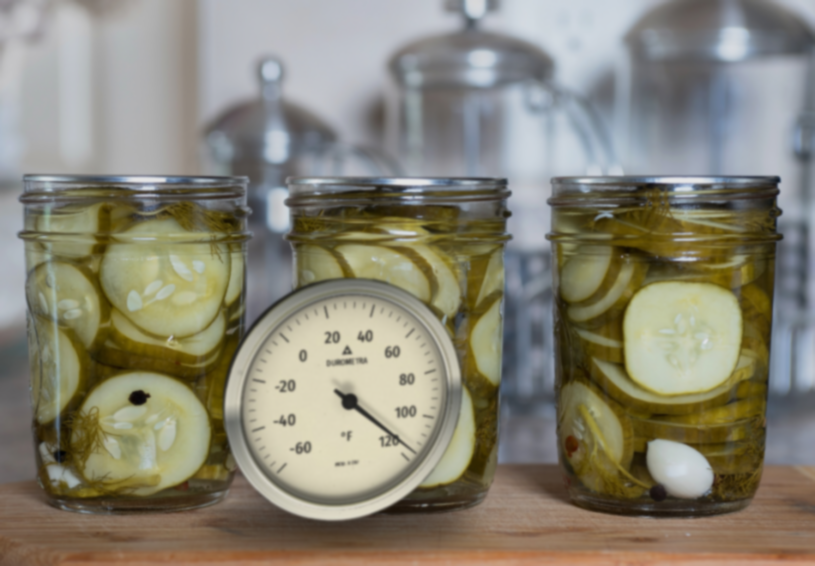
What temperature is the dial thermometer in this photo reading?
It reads 116 °F
